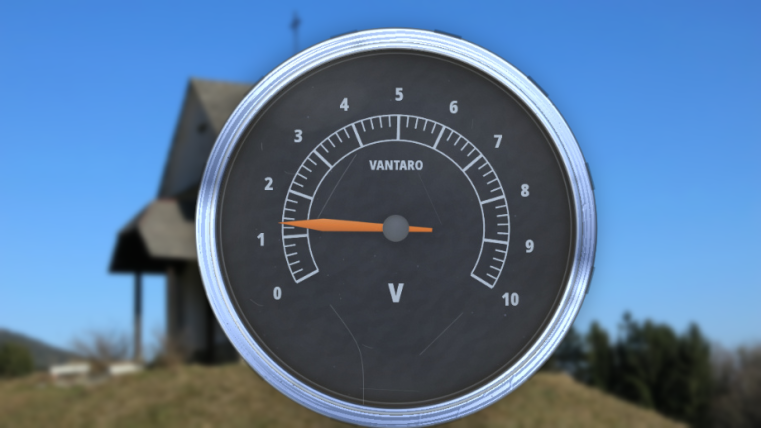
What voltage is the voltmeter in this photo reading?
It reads 1.3 V
